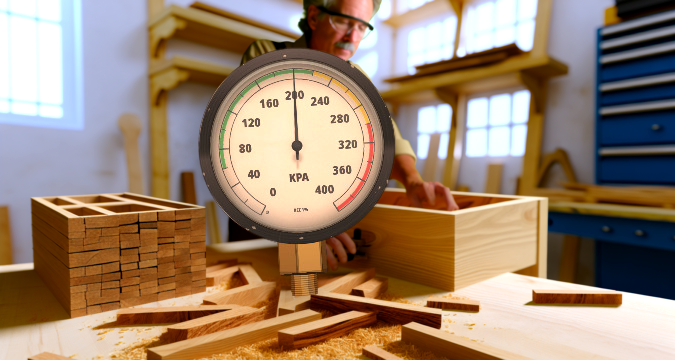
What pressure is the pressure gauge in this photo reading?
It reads 200 kPa
